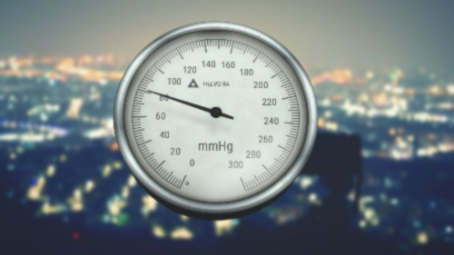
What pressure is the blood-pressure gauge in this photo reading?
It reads 80 mmHg
